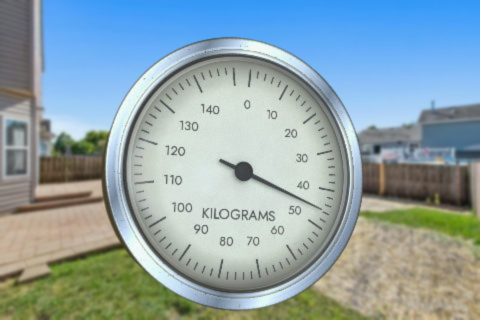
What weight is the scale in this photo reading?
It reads 46 kg
